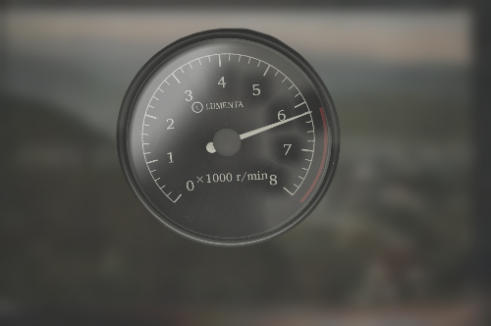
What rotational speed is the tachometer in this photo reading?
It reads 6200 rpm
